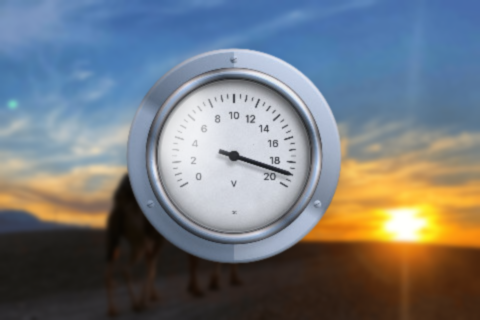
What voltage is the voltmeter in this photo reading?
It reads 19 V
